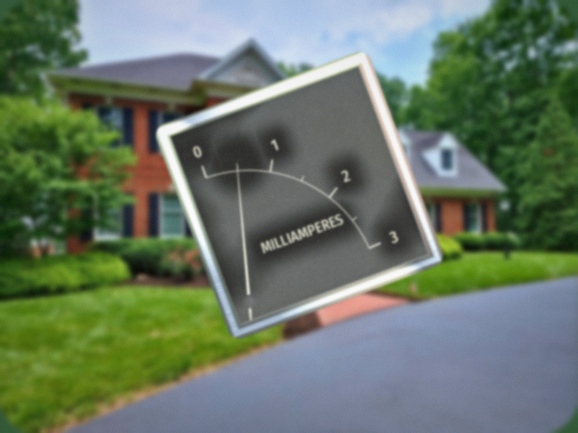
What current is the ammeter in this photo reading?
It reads 0.5 mA
